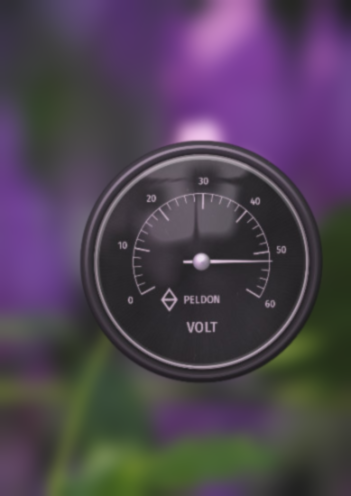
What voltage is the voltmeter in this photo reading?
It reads 52 V
